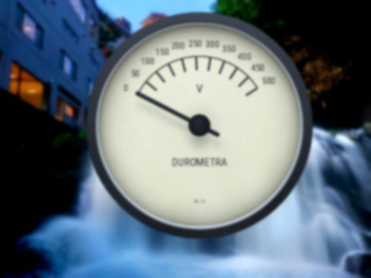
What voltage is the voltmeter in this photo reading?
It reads 0 V
